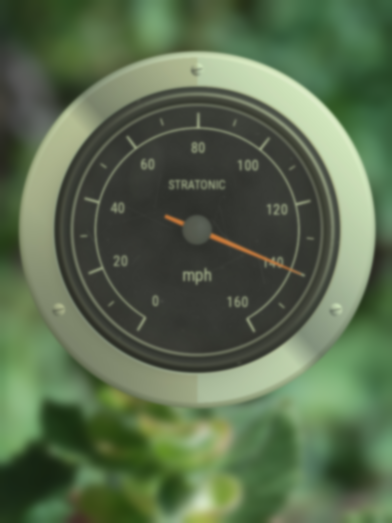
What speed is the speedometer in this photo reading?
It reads 140 mph
